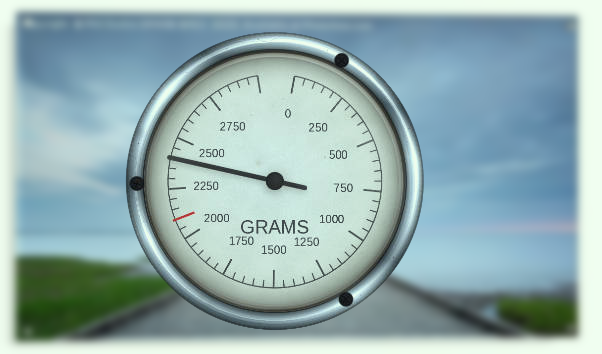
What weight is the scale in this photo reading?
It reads 2400 g
